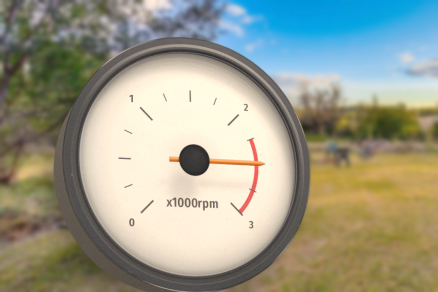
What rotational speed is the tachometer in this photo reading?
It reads 2500 rpm
